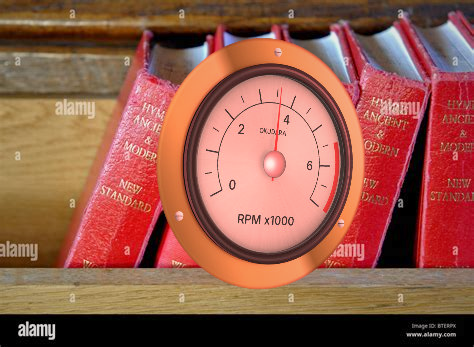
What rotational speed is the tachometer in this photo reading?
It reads 3500 rpm
